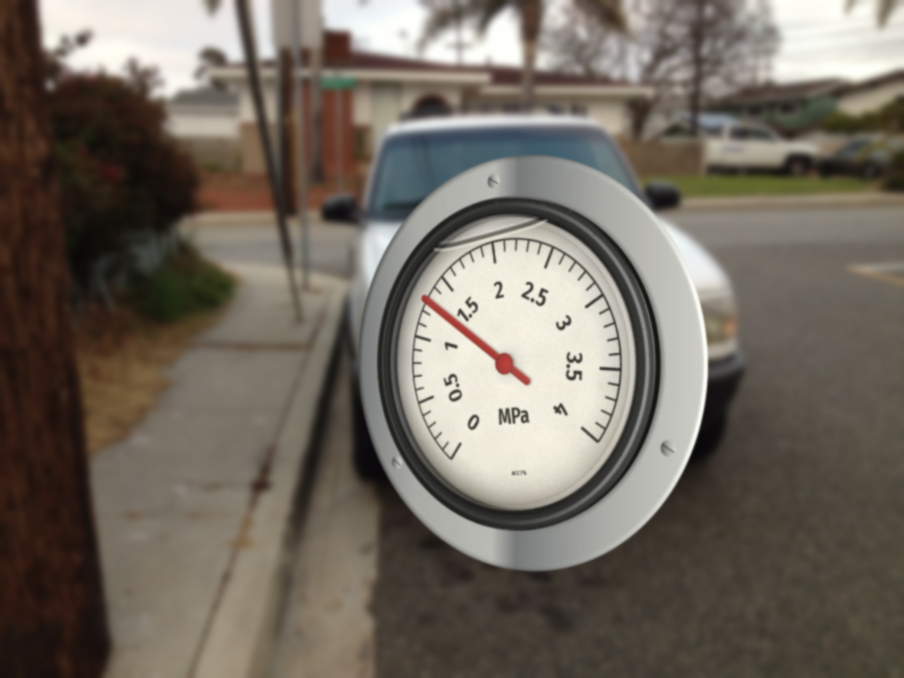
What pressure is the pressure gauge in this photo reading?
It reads 1.3 MPa
